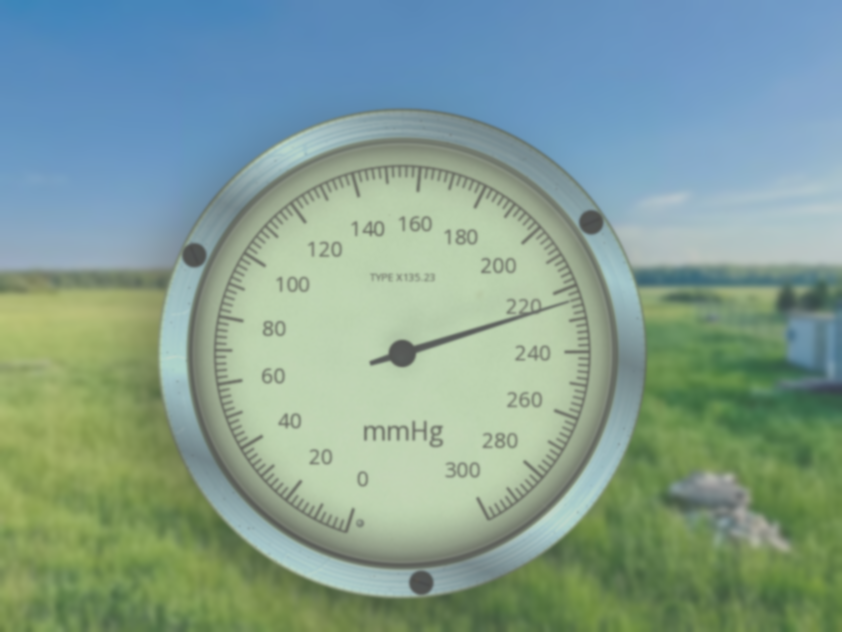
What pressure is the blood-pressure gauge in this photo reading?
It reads 224 mmHg
